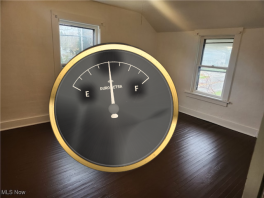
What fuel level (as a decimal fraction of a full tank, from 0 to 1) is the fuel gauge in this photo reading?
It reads 0.5
